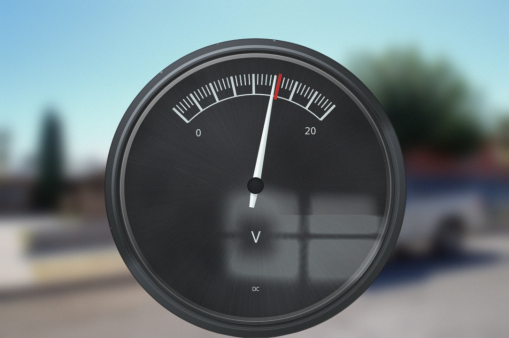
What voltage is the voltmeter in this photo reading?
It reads 12.5 V
